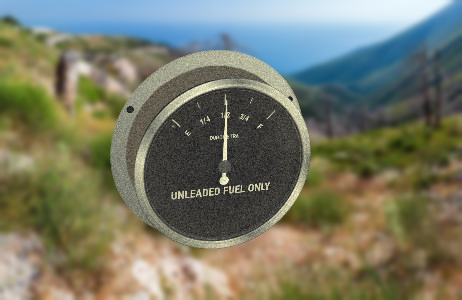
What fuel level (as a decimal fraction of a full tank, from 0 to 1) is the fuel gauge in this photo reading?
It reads 0.5
